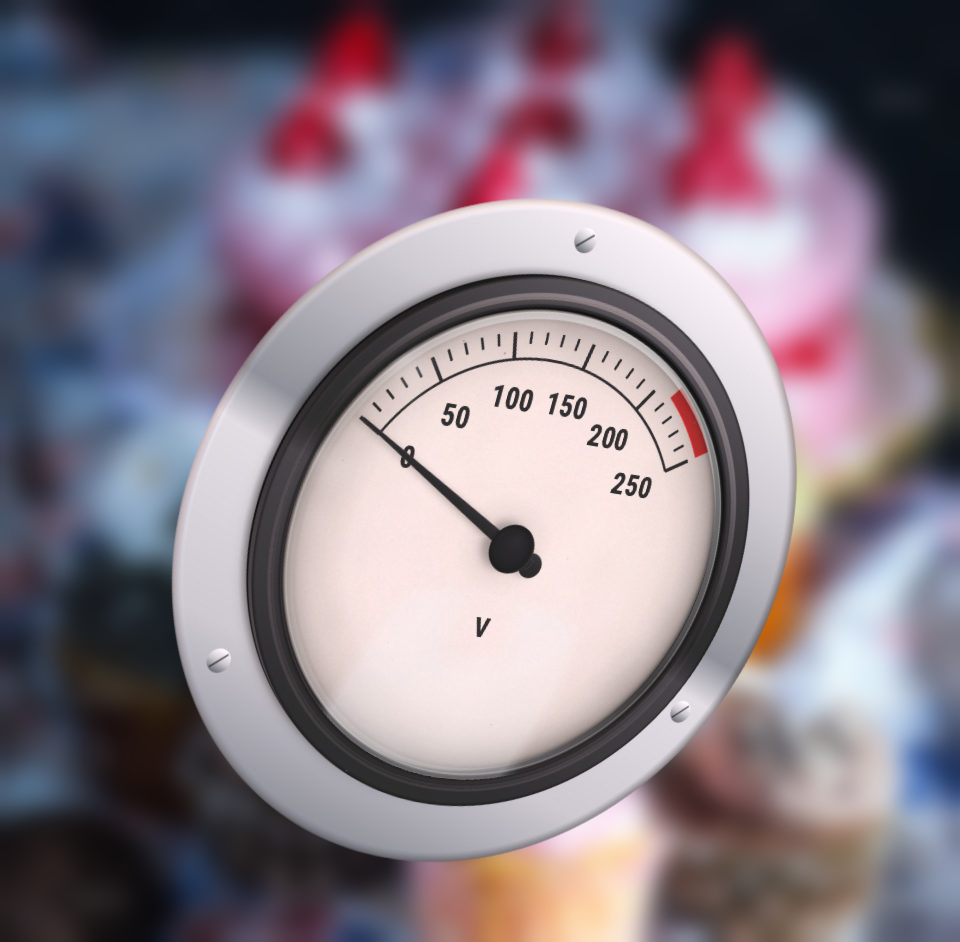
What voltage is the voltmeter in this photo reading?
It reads 0 V
